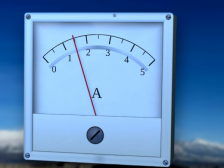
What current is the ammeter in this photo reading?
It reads 1.5 A
